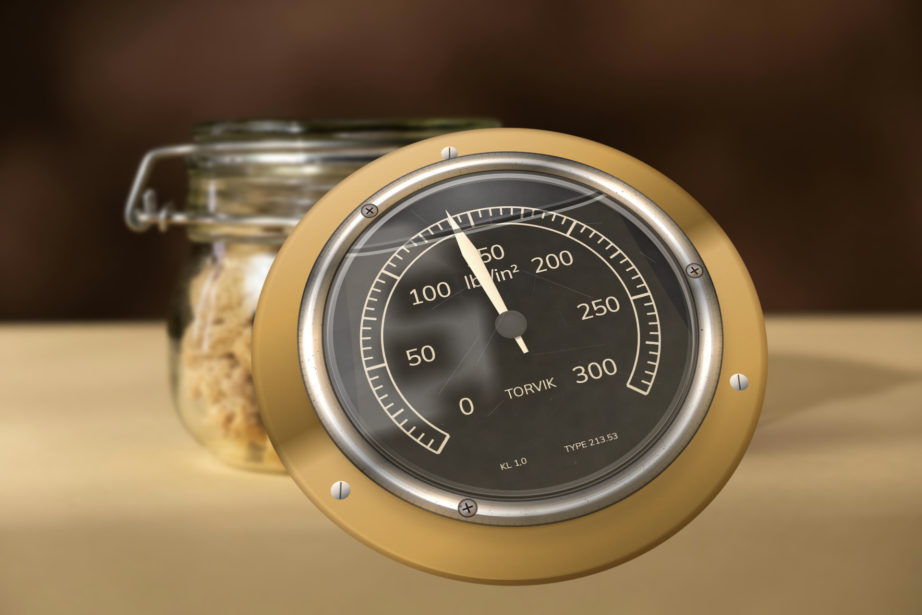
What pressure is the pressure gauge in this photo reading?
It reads 140 psi
